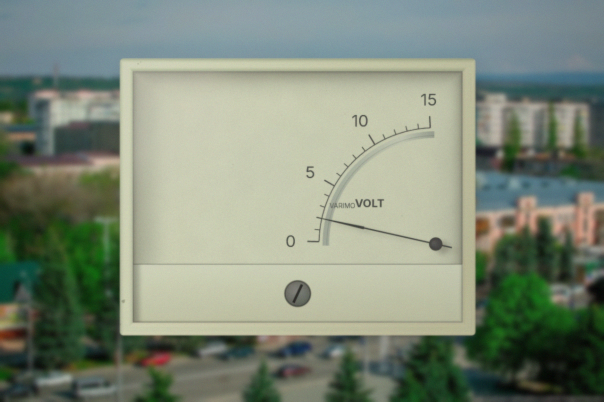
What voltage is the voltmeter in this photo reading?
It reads 2 V
